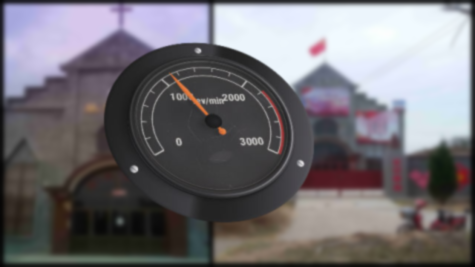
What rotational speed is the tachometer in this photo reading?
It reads 1100 rpm
